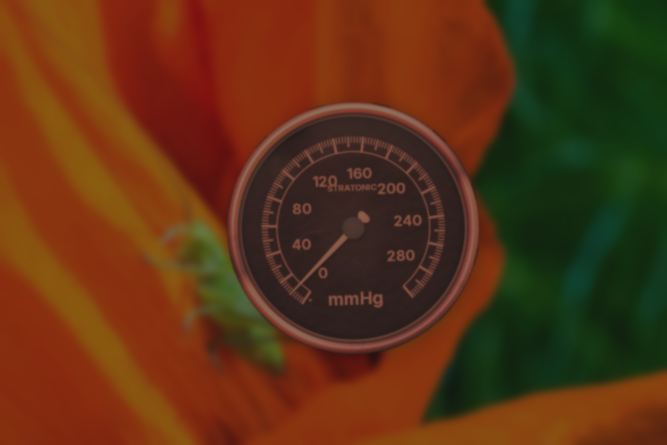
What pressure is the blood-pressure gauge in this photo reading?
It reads 10 mmHg
